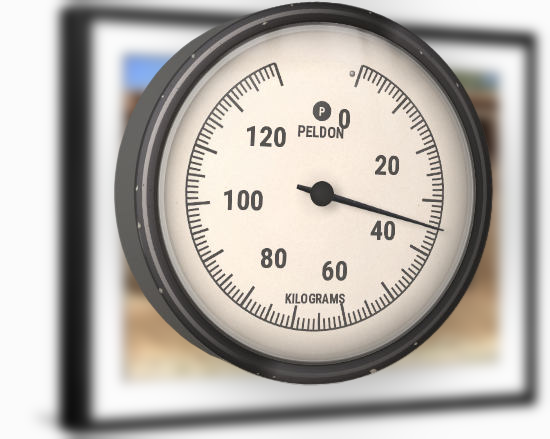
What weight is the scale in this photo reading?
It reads 35 kg
